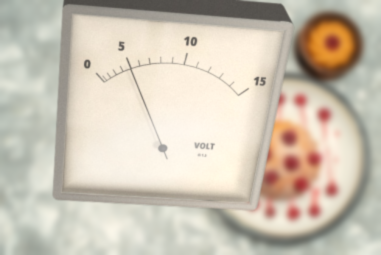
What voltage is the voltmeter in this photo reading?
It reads 5 V
